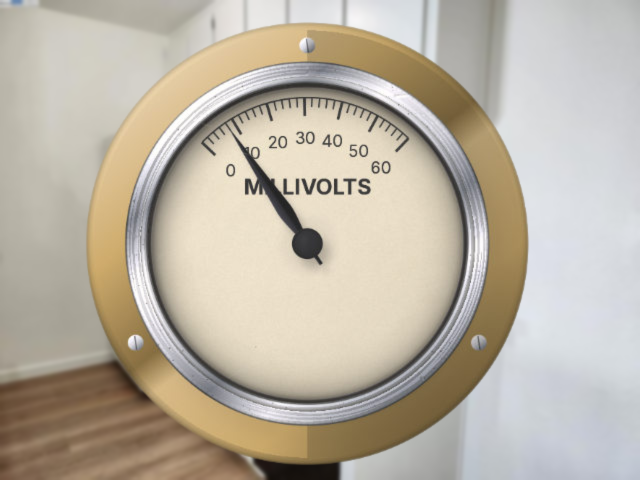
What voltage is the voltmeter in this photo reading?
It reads 8 mV
